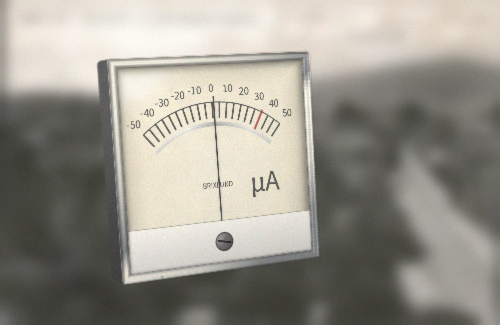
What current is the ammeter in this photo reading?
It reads 0 µA
